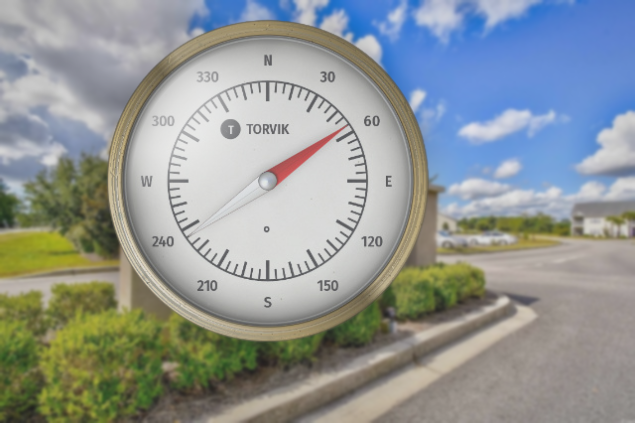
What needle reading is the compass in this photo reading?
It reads 55 °
